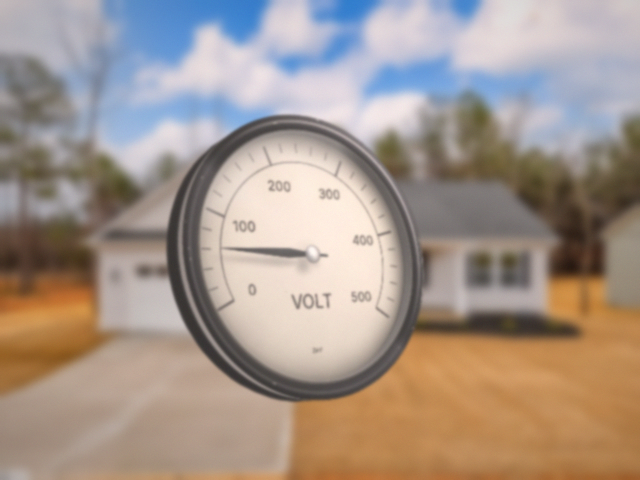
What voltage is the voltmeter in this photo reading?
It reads 60 V
